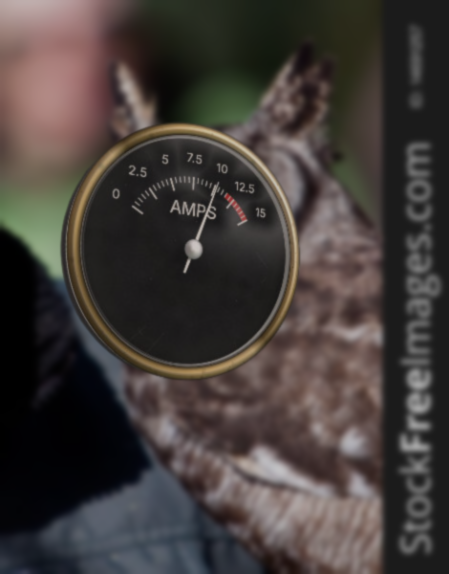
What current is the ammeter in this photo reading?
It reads 10 A
